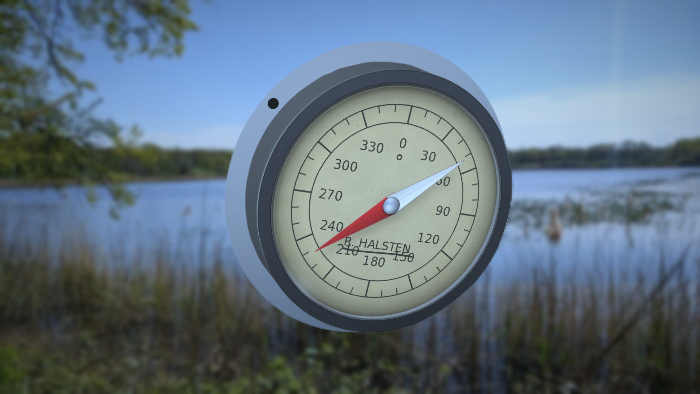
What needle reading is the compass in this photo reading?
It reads 230 °
